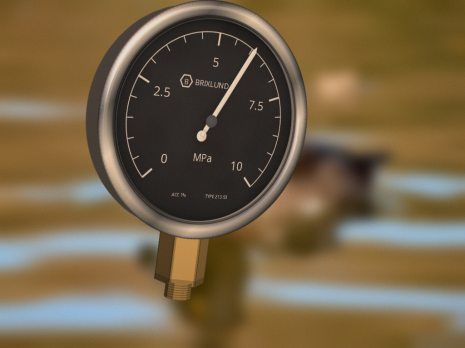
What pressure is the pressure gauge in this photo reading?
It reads 6 MPa
